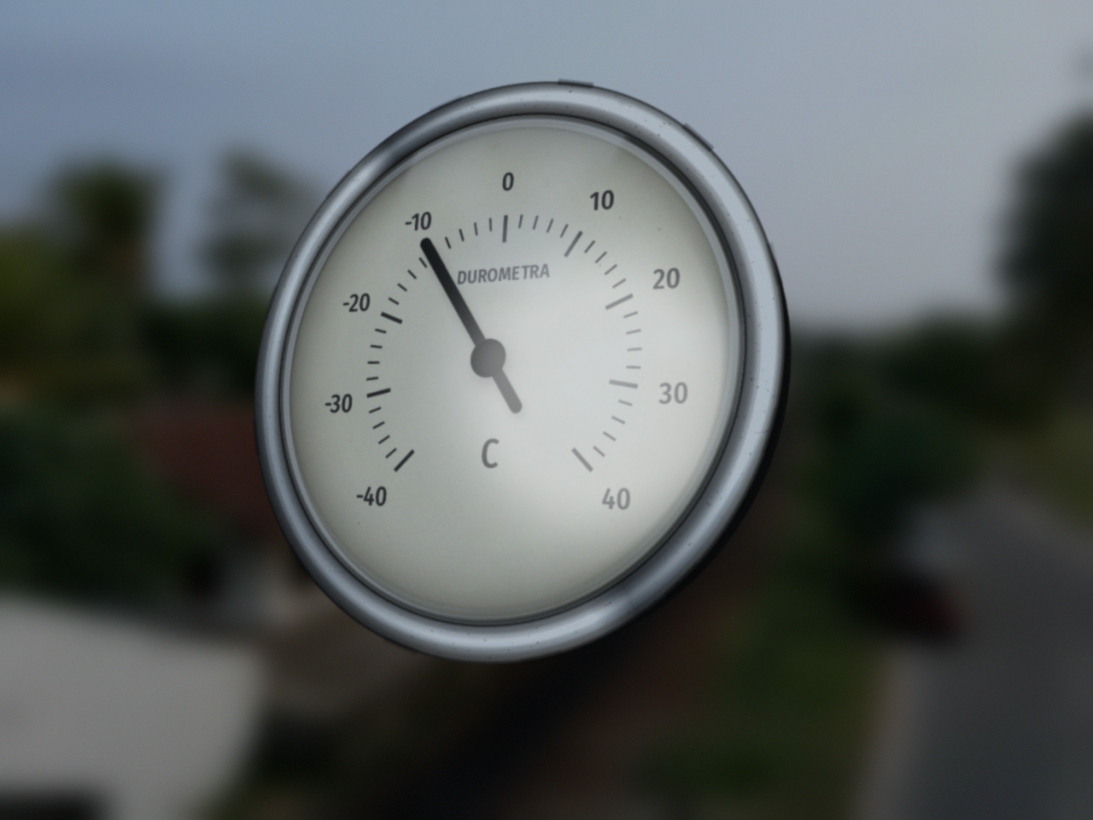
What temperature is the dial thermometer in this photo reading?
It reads -10 °C
